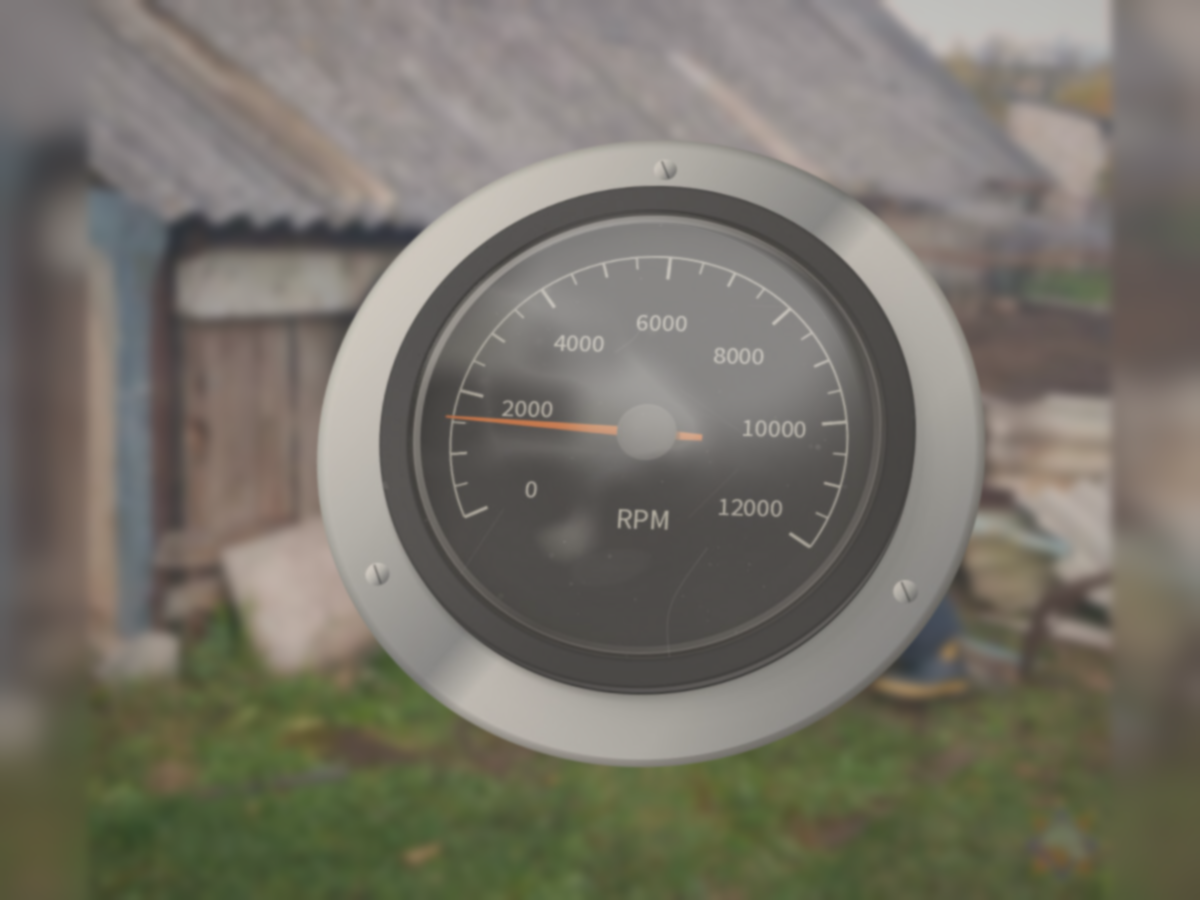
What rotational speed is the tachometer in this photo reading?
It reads 1500 rpm
